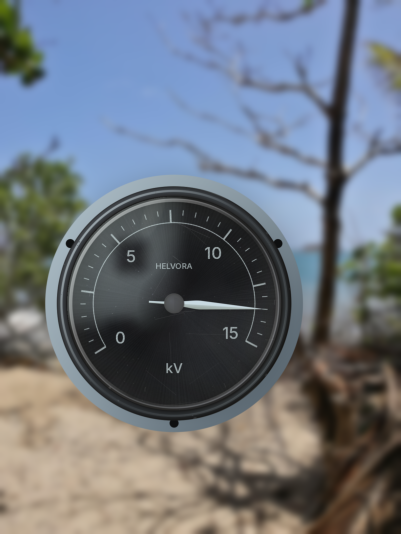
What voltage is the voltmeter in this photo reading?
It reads 13.5 kV
